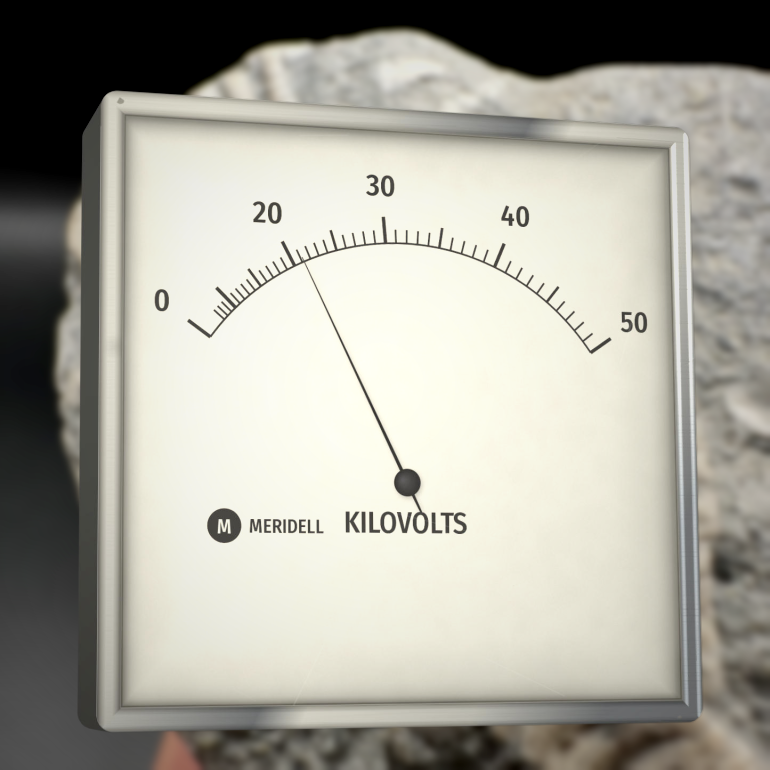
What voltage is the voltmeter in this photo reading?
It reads 21 kV
